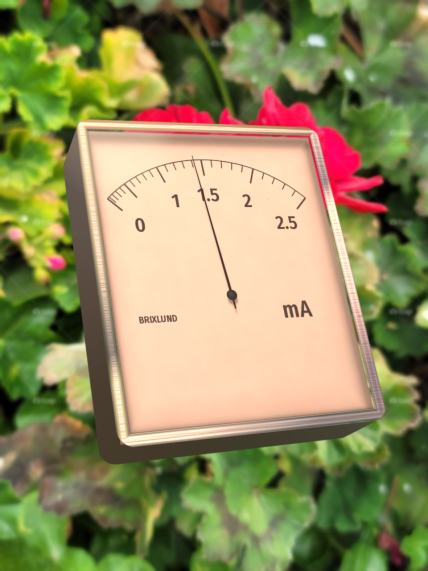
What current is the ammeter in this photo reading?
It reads 1.4 mA
